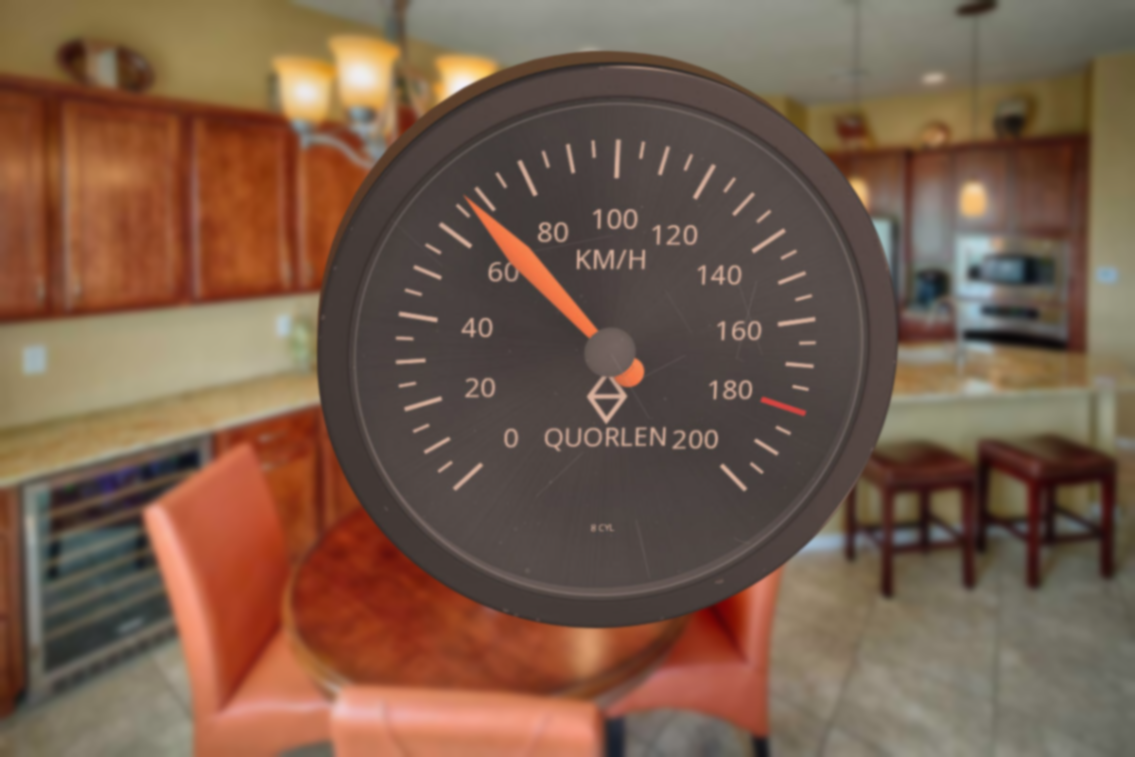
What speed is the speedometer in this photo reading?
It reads 67.5 km/h
